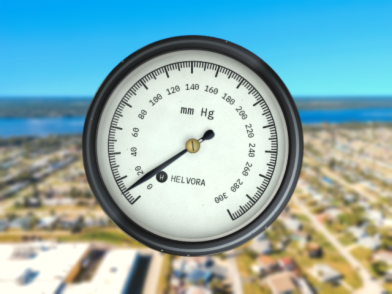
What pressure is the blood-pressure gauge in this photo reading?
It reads 10 mmHg
